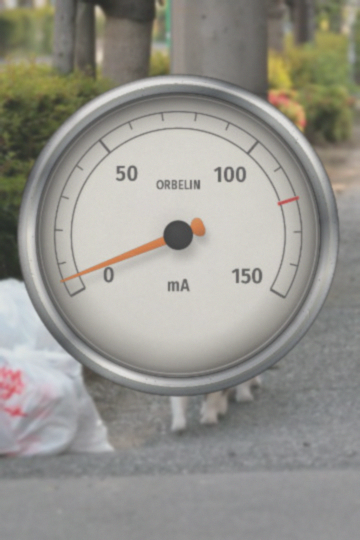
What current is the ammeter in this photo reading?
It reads 5 mA
